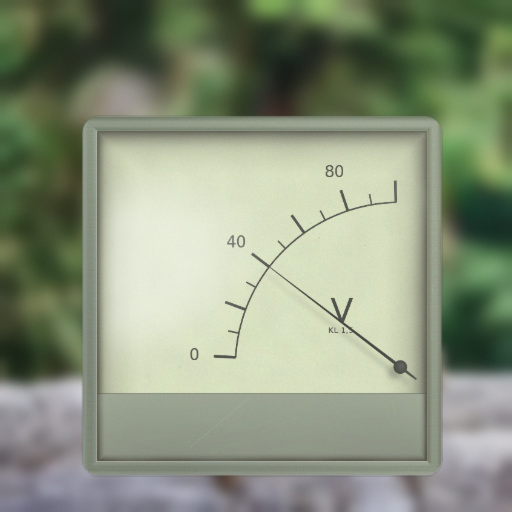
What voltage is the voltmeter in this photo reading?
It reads 40 V
